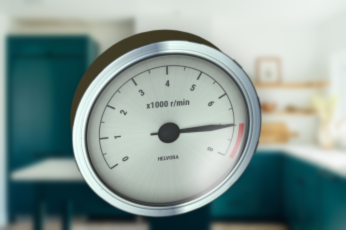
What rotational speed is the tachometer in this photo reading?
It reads 7000 rpm
